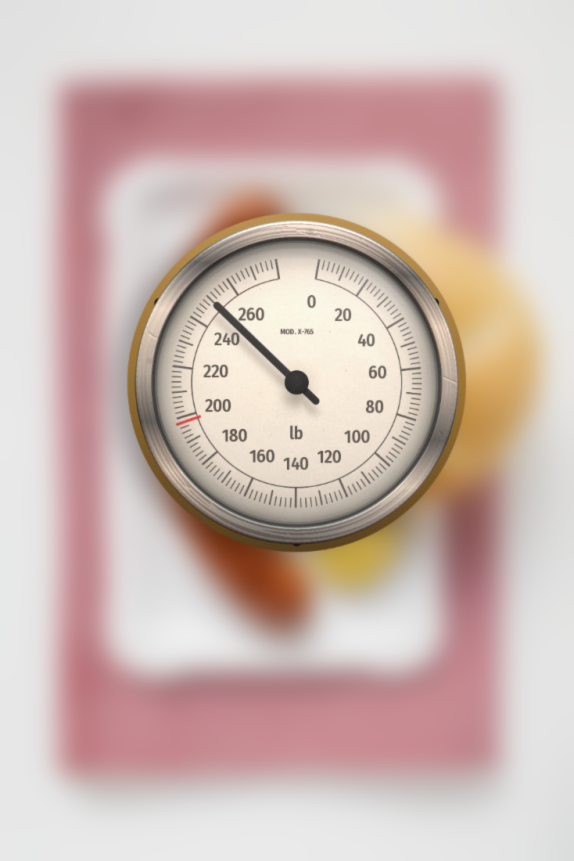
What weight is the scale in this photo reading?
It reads 250 lb
